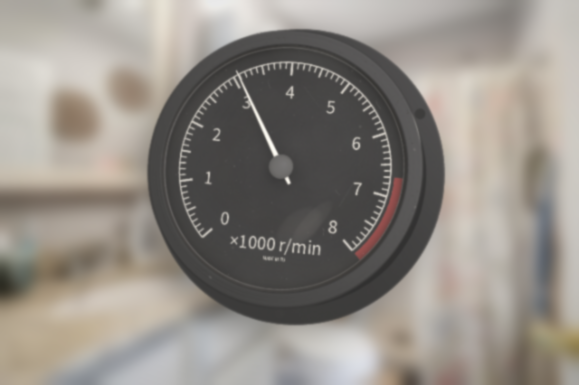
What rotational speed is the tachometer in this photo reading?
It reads 3100 rpm
